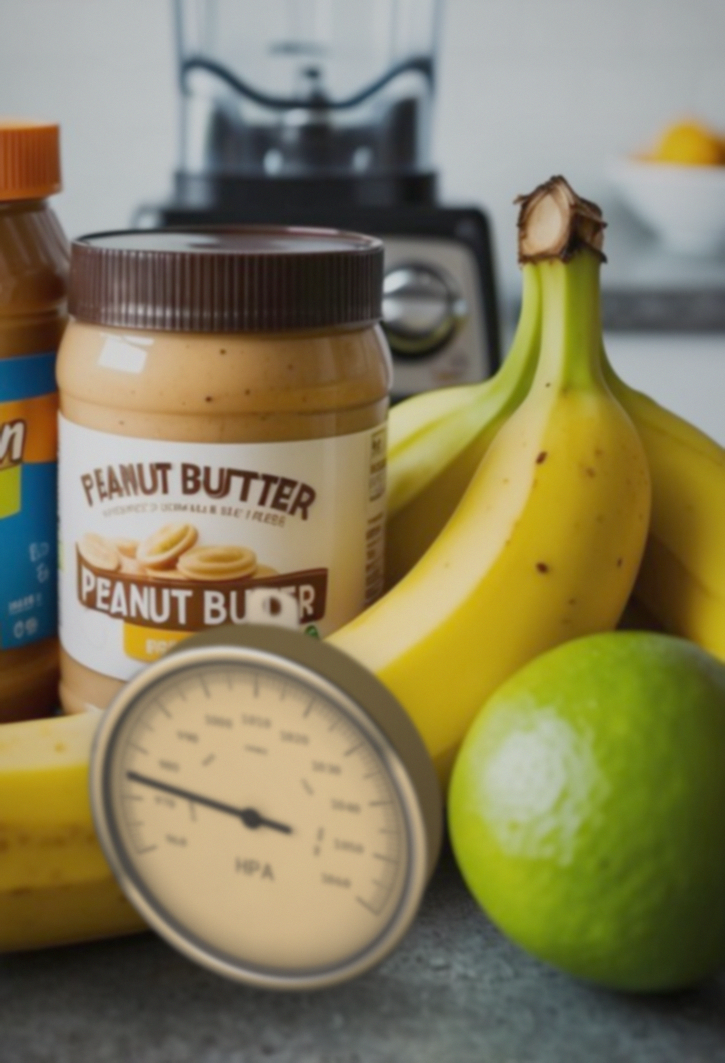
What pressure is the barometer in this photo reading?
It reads 975 hPa
